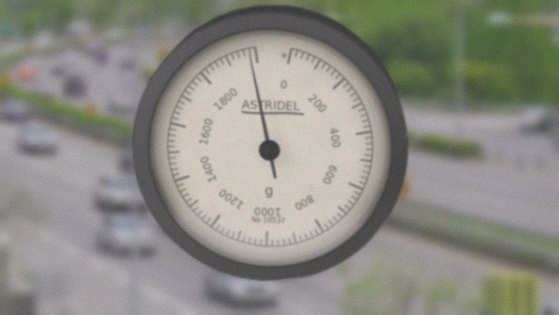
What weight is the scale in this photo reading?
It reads 1980 g
